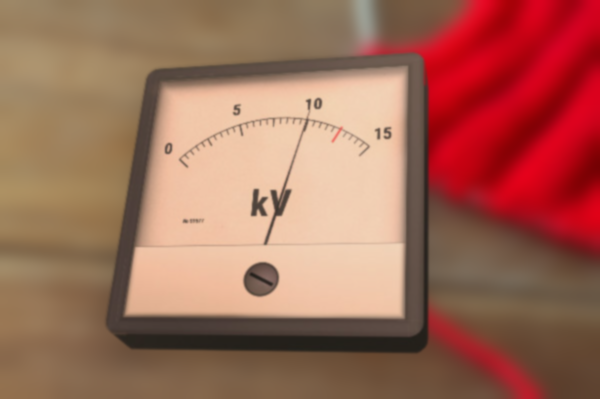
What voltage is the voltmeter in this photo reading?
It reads 10 kV
